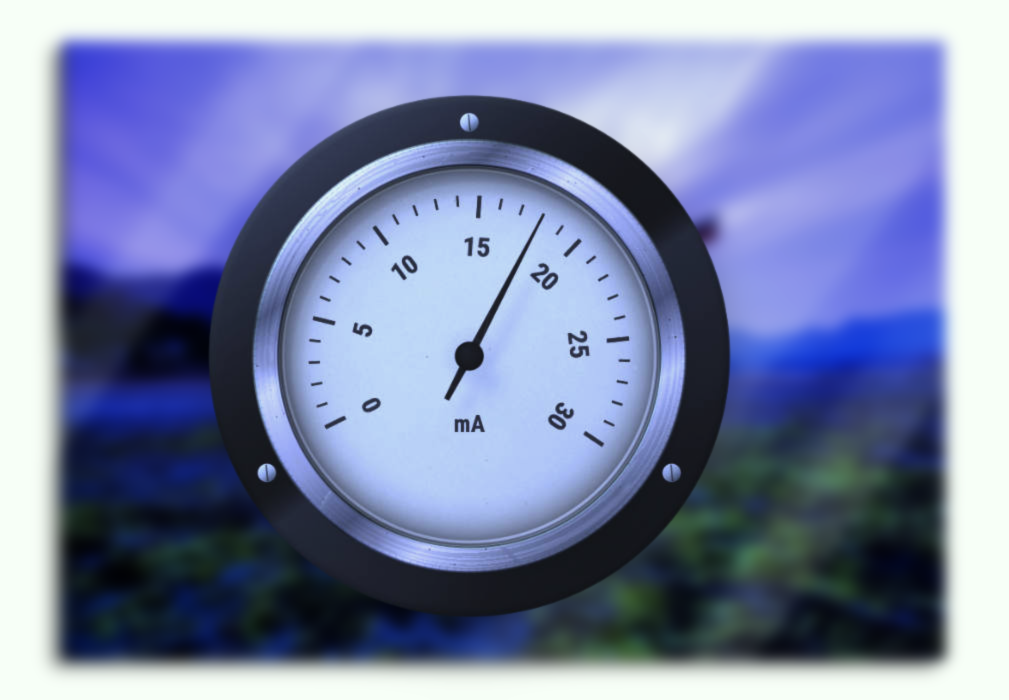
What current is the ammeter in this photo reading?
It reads 18 mA
